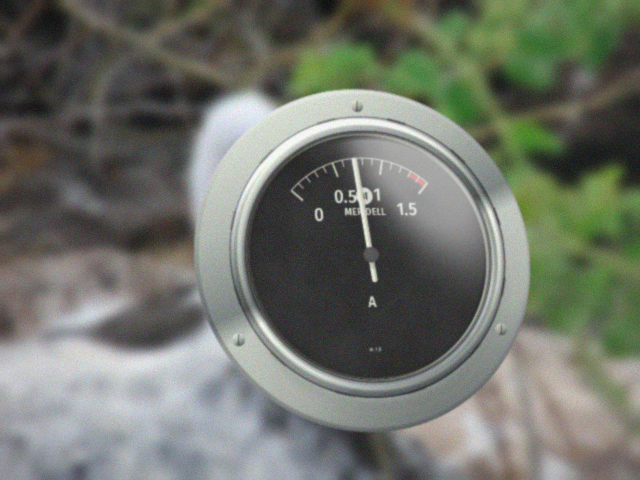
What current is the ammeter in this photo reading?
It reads 0.7 A
